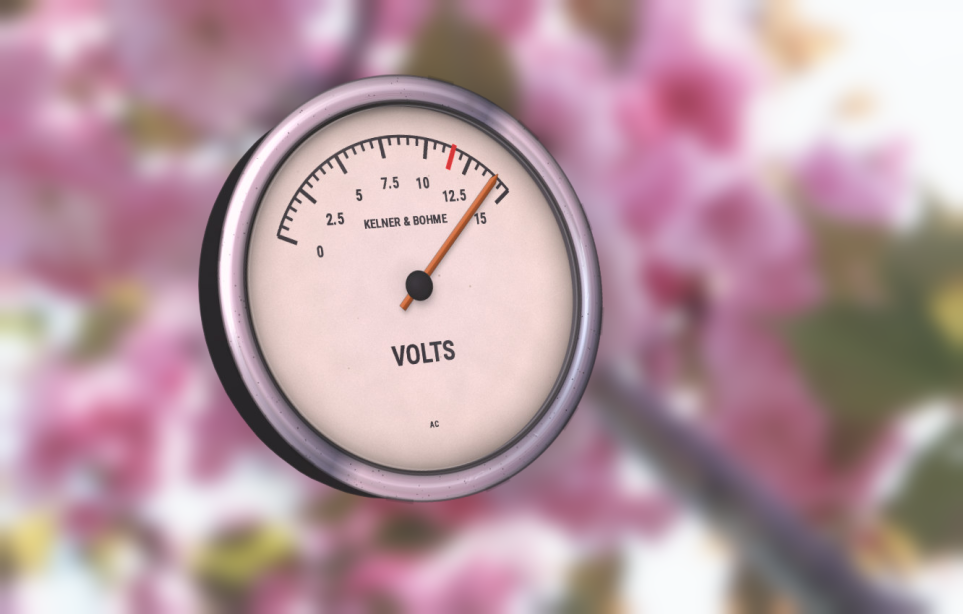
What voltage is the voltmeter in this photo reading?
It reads 14 V
